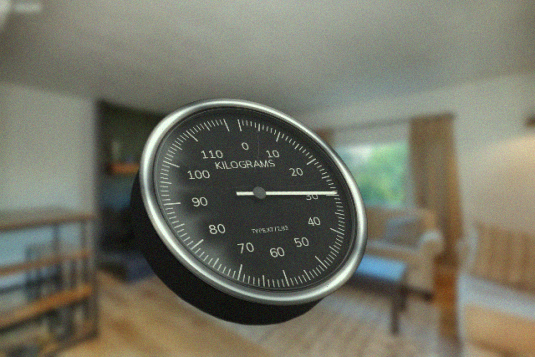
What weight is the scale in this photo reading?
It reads 30 kg
